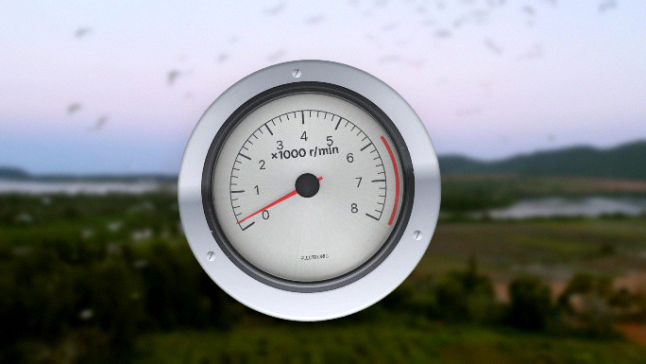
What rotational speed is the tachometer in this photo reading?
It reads 200 rpm
